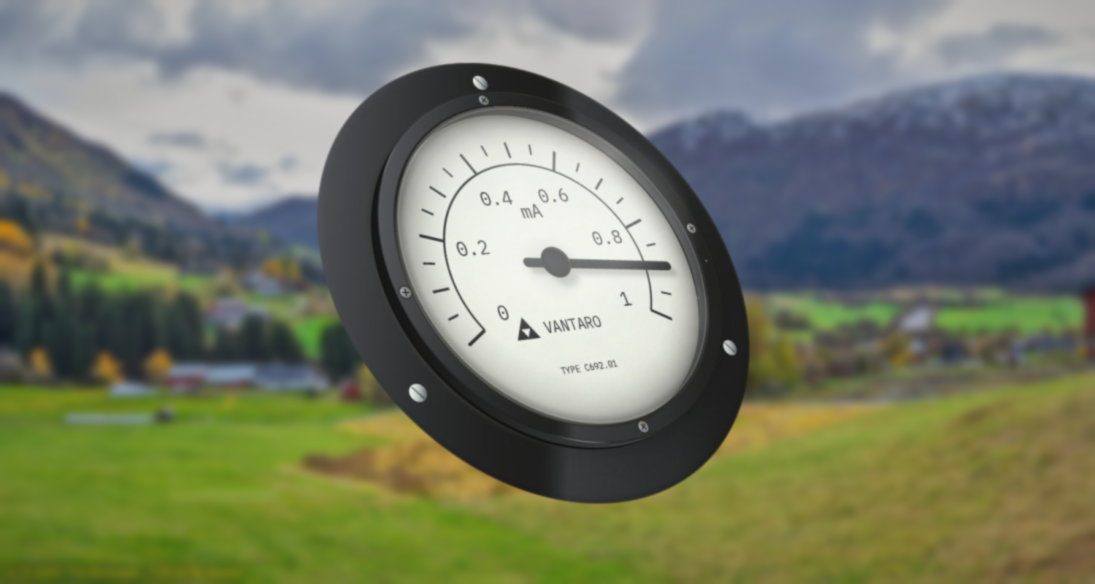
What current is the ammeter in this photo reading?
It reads 0.9 mA
